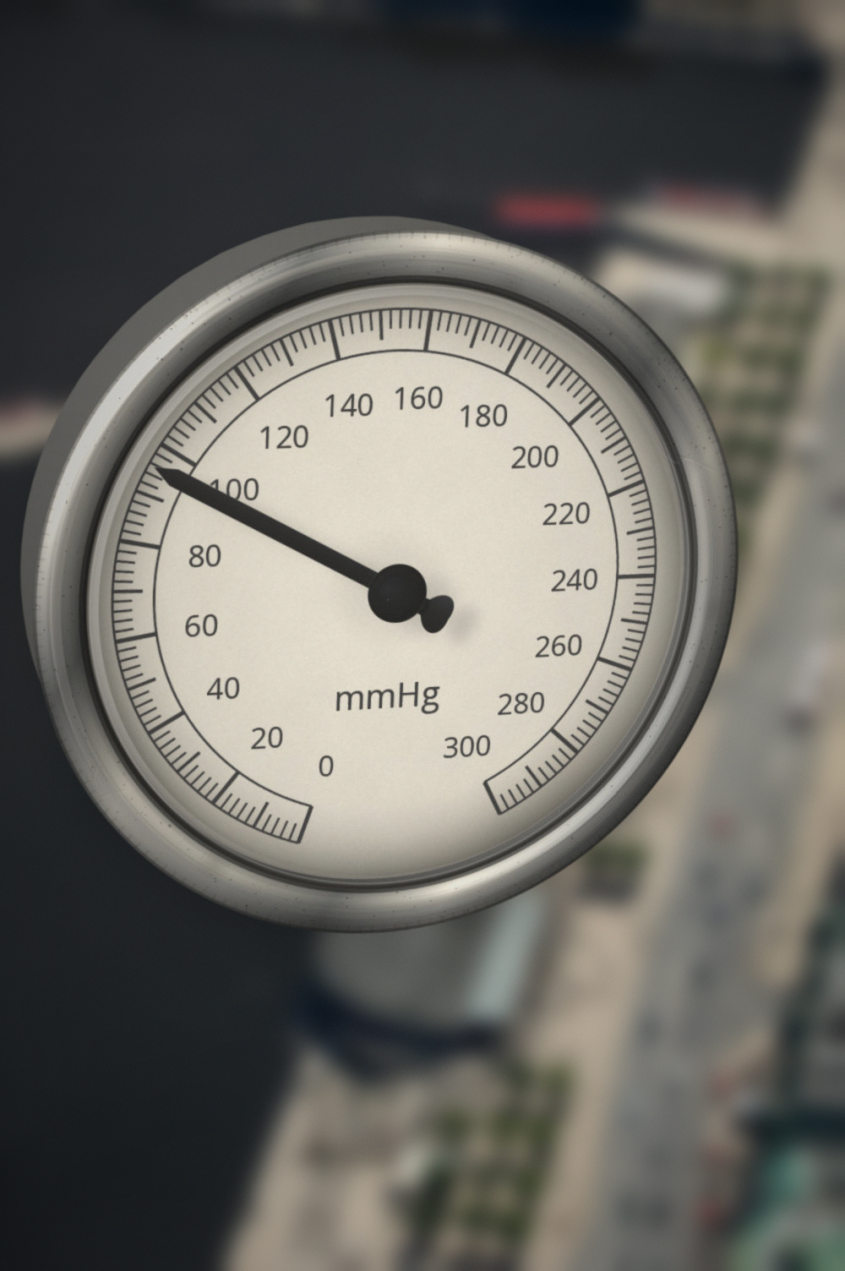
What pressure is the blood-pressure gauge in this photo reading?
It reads 96 mmHg
